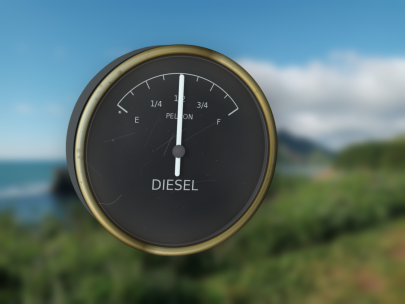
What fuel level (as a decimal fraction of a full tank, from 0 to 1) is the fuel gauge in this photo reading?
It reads 0.5
